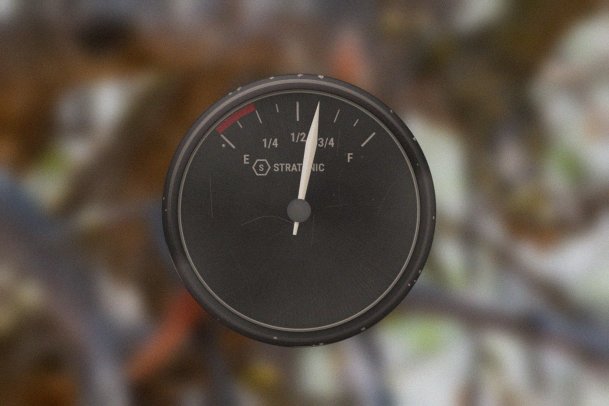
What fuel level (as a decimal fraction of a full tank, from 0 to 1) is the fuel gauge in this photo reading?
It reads 0.625
